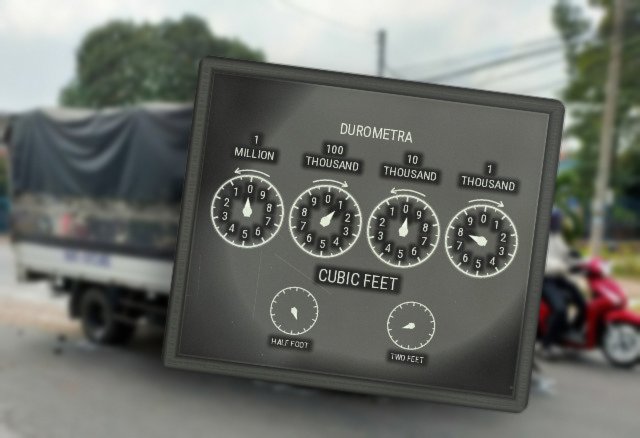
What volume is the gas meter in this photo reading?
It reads 9800 ft³
